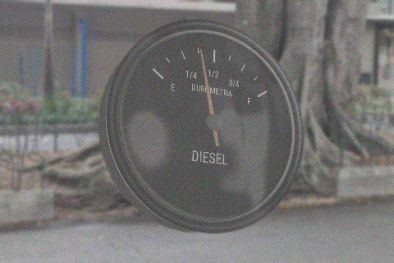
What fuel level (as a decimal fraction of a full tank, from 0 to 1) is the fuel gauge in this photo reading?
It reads 0.375
